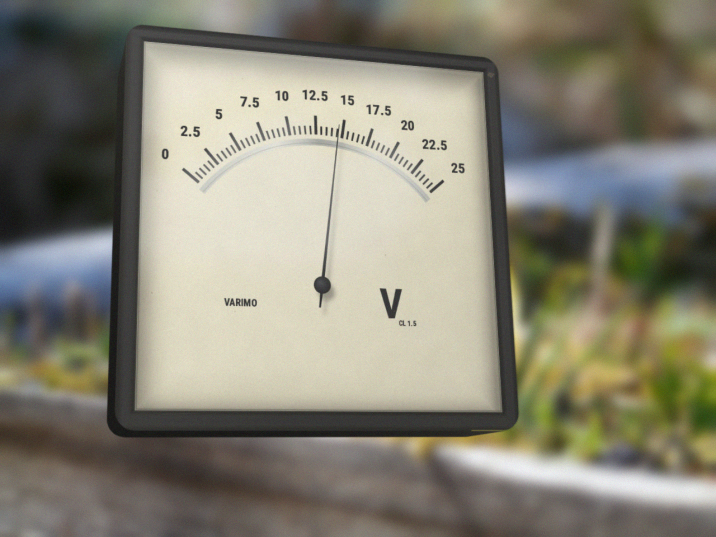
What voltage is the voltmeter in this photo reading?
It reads 14.5 V
